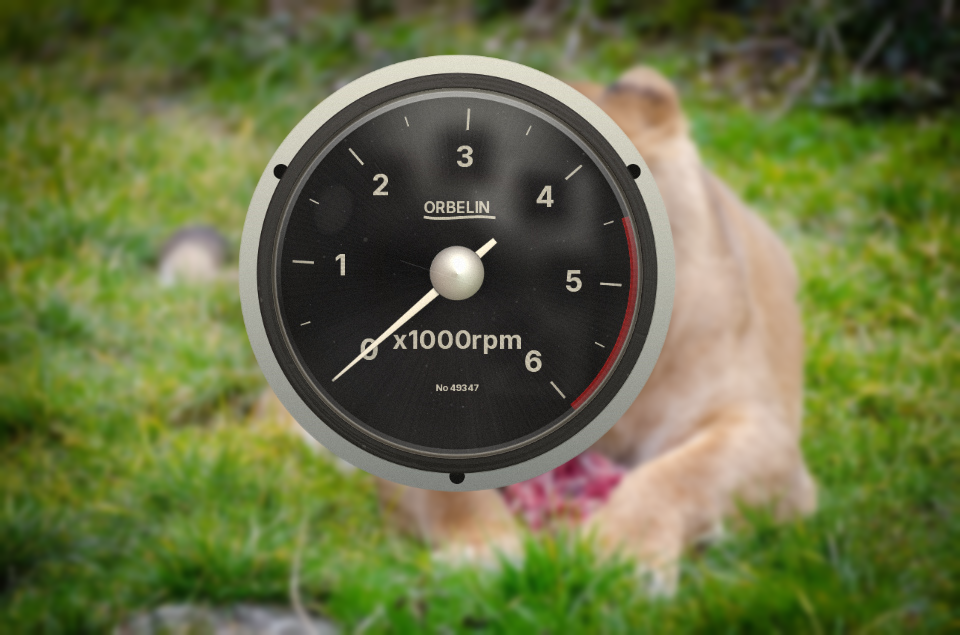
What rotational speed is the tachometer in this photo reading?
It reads 0 rpm
